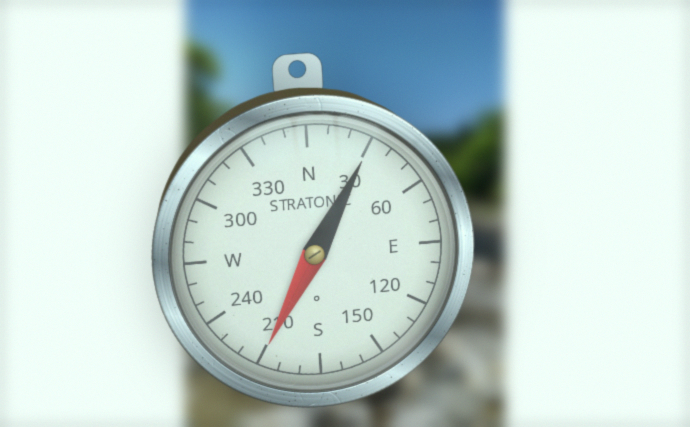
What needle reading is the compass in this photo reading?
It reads 210 °
